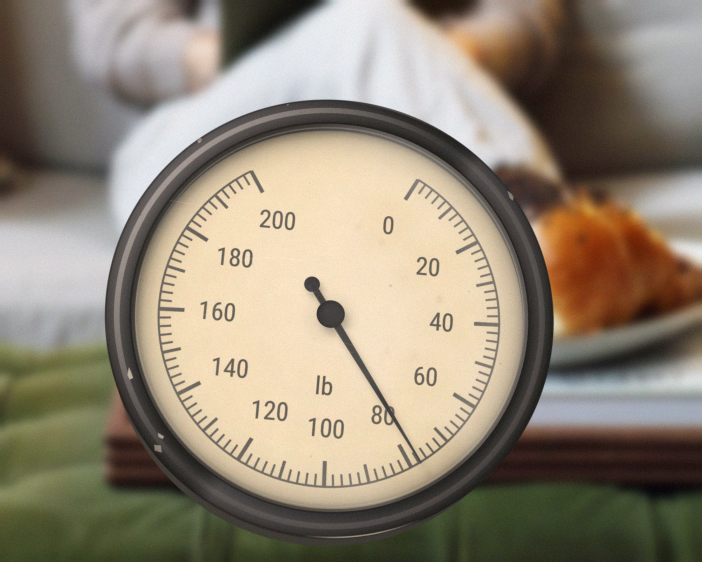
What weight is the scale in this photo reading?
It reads 78 lb
